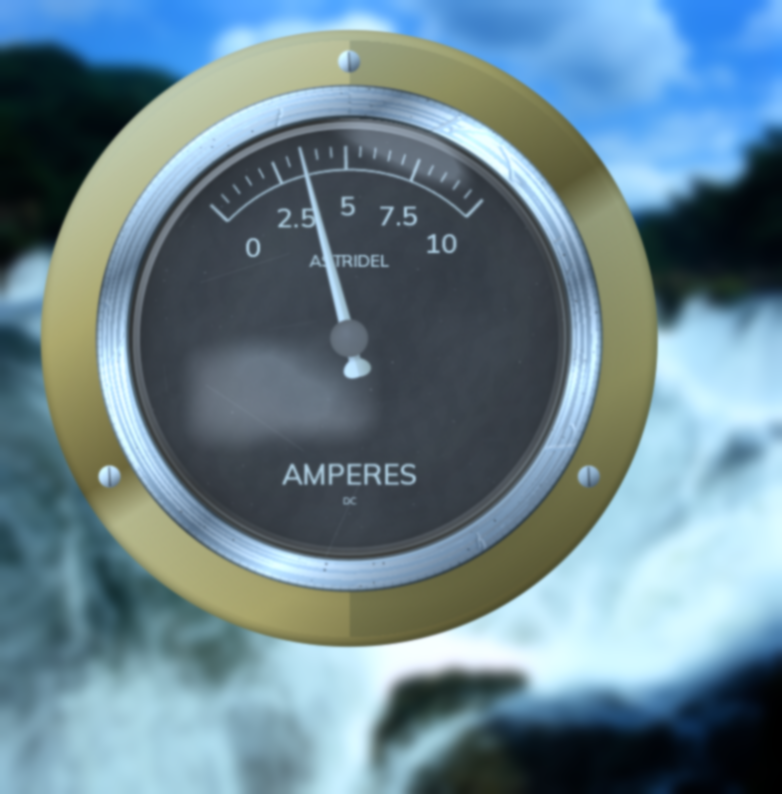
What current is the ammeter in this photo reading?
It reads 3.5 A
